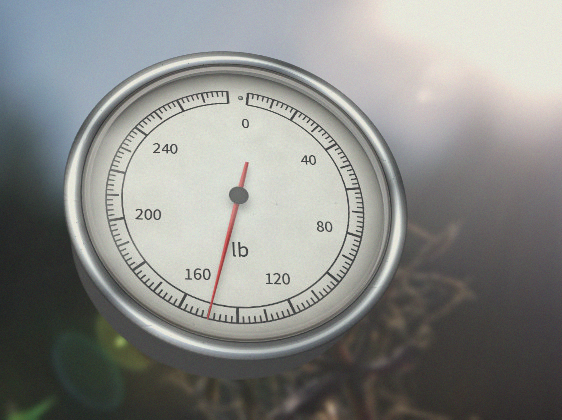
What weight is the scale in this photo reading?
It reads 150 lb
